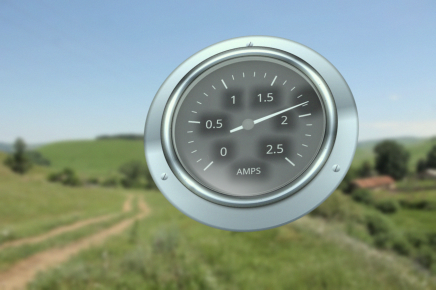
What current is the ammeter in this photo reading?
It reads 1.9 A
